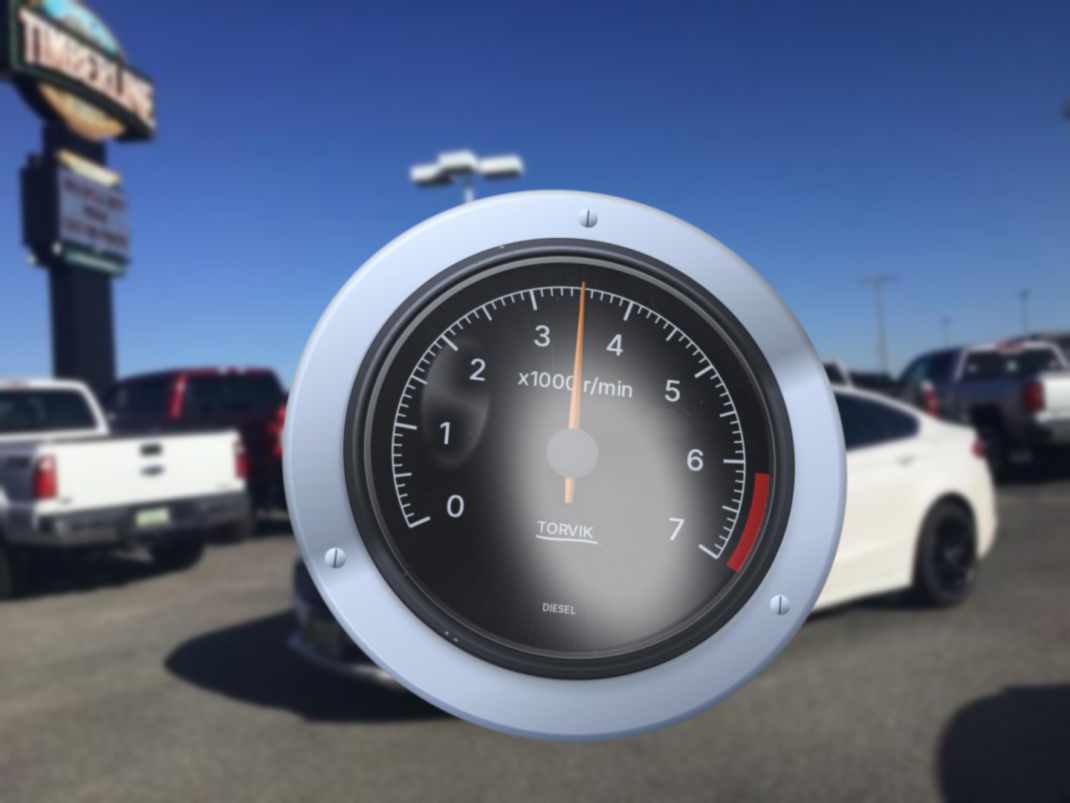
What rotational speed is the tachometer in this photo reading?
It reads 3500 rpm
